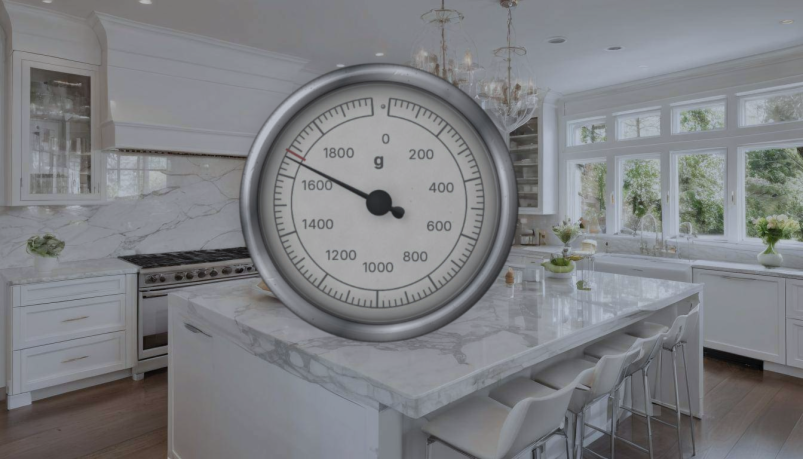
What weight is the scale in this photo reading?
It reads 1660 g
